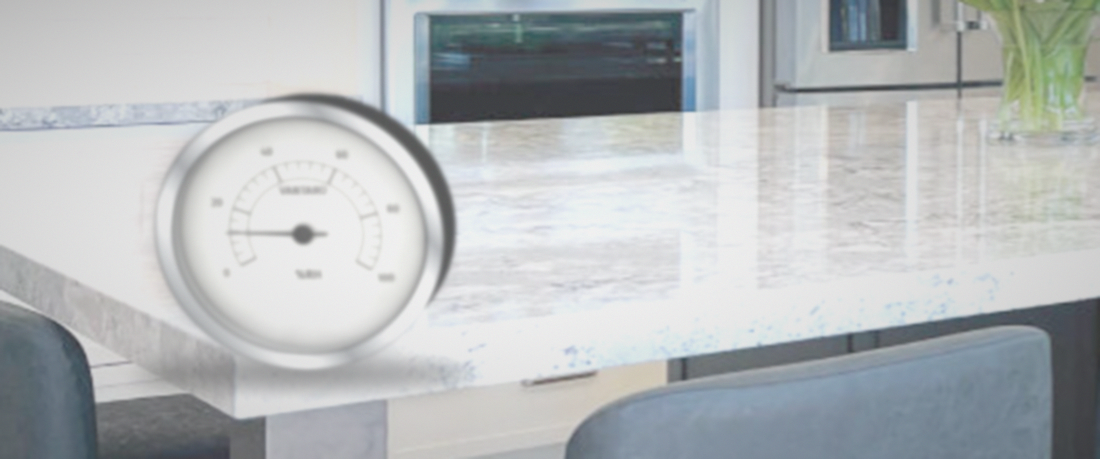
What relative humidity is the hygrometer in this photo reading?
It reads 12 %
